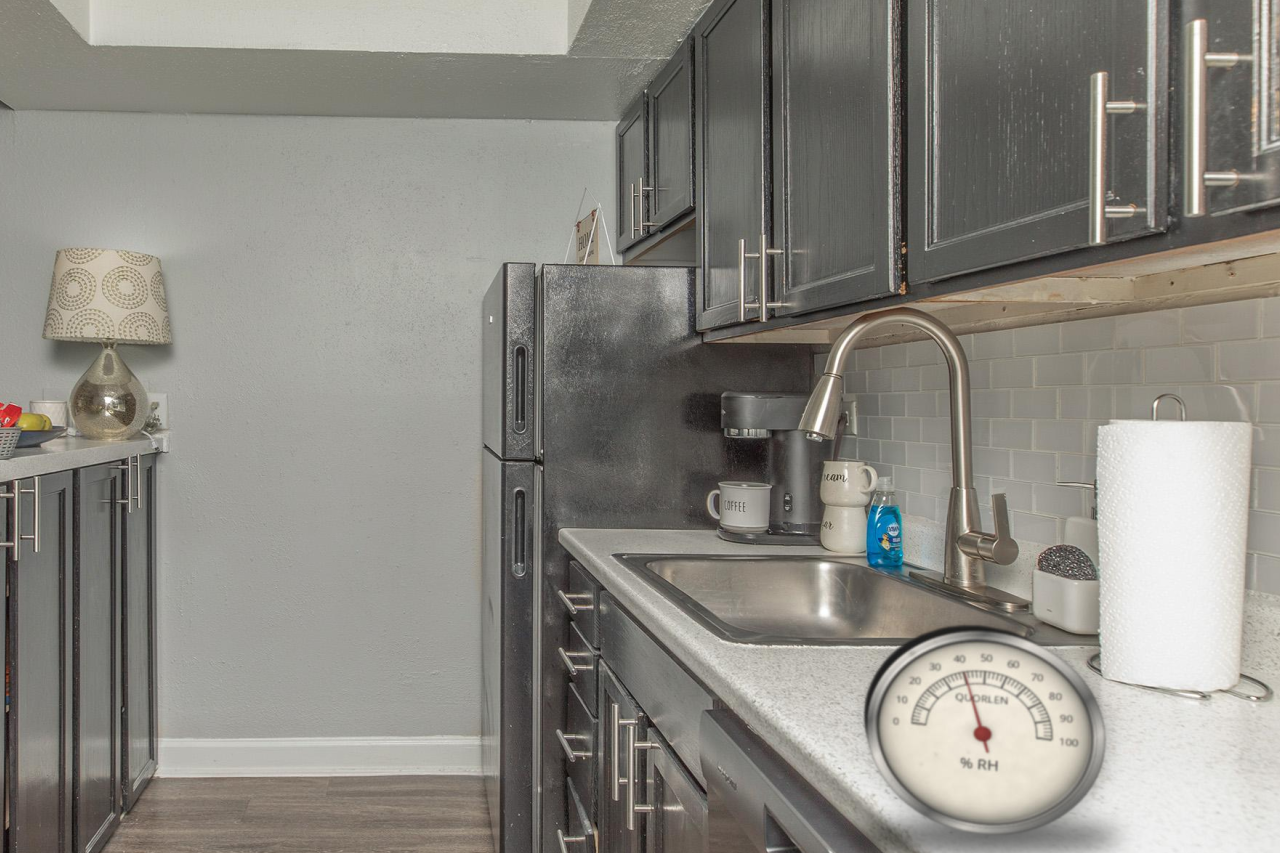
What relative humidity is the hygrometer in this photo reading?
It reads 40 %
